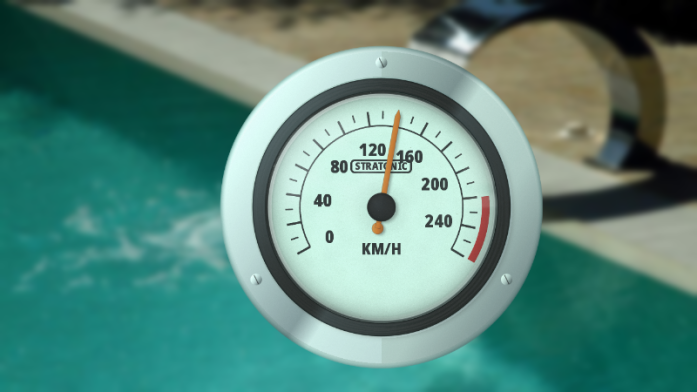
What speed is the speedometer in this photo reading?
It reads 140 km/h
